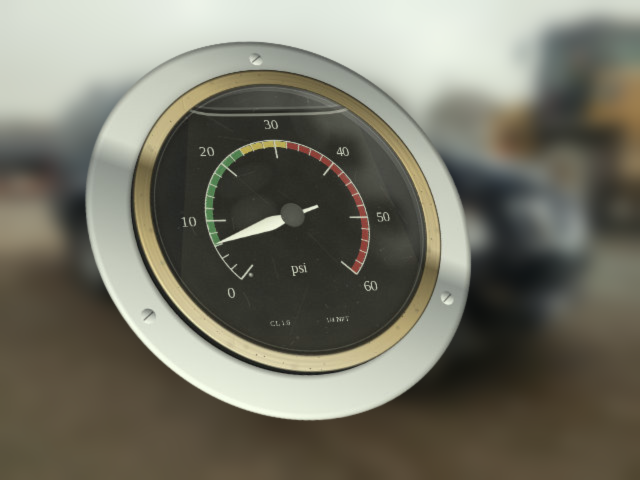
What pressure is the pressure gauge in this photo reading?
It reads 6 psi
